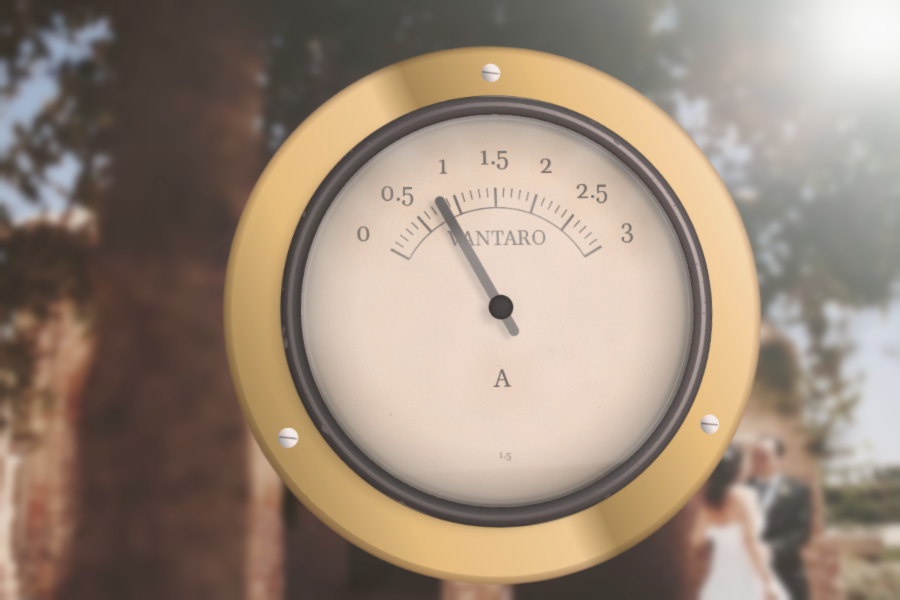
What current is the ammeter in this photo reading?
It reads 0.8 A
